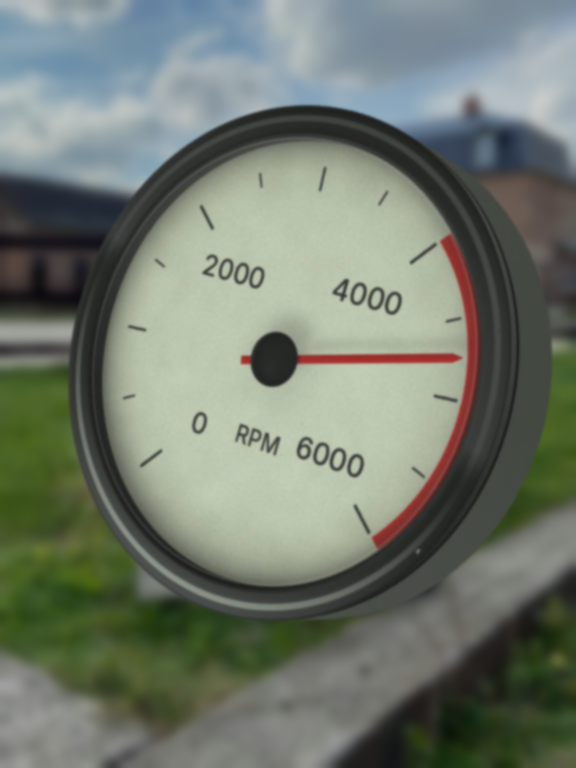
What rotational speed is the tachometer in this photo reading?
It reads 4750 rpm
